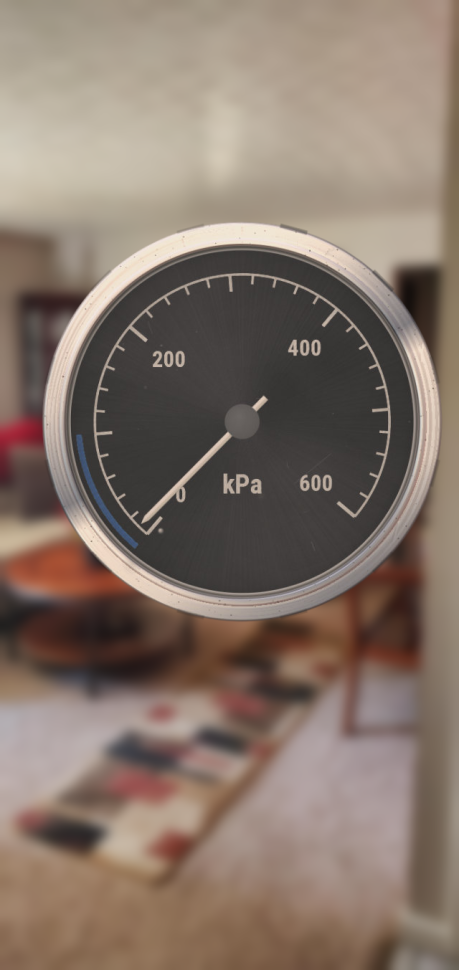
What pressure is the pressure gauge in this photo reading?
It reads 10 kPa
